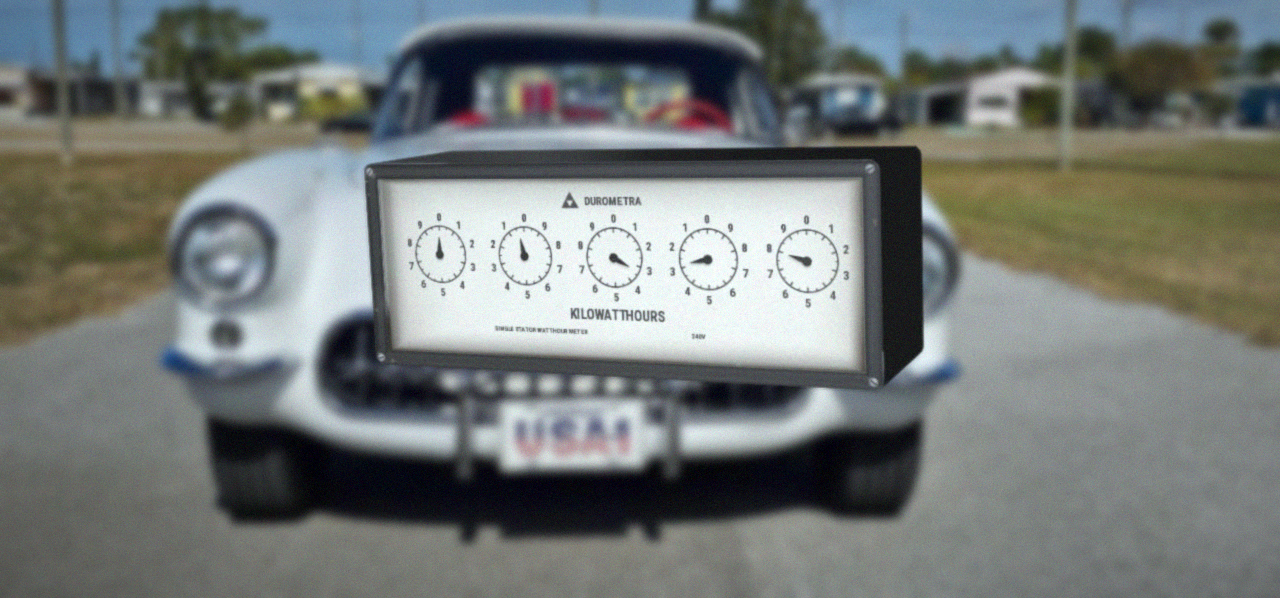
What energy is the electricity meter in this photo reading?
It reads 328 kWh
